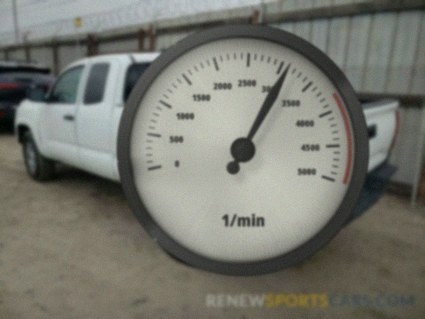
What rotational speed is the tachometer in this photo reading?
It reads 3100 rpm
